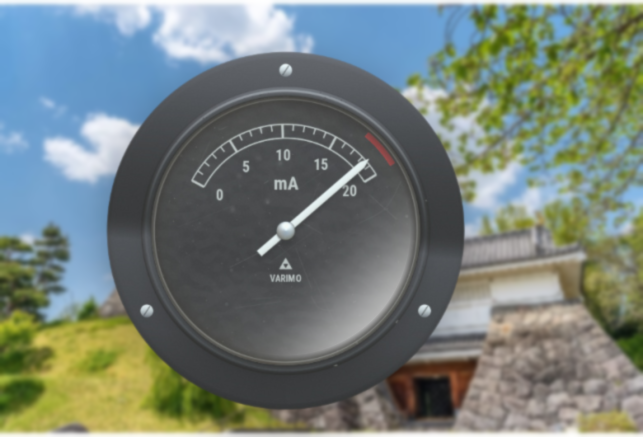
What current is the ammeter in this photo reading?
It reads 18.5 mA
